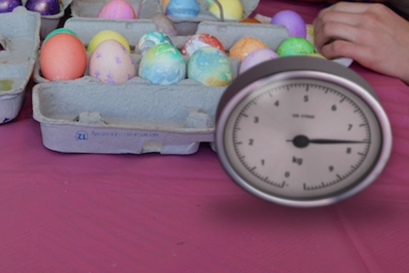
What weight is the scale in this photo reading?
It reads 7.5 kg
